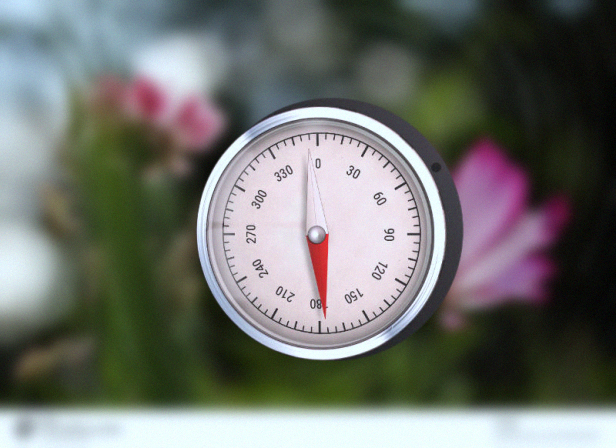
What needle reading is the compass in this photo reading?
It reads 175 °
